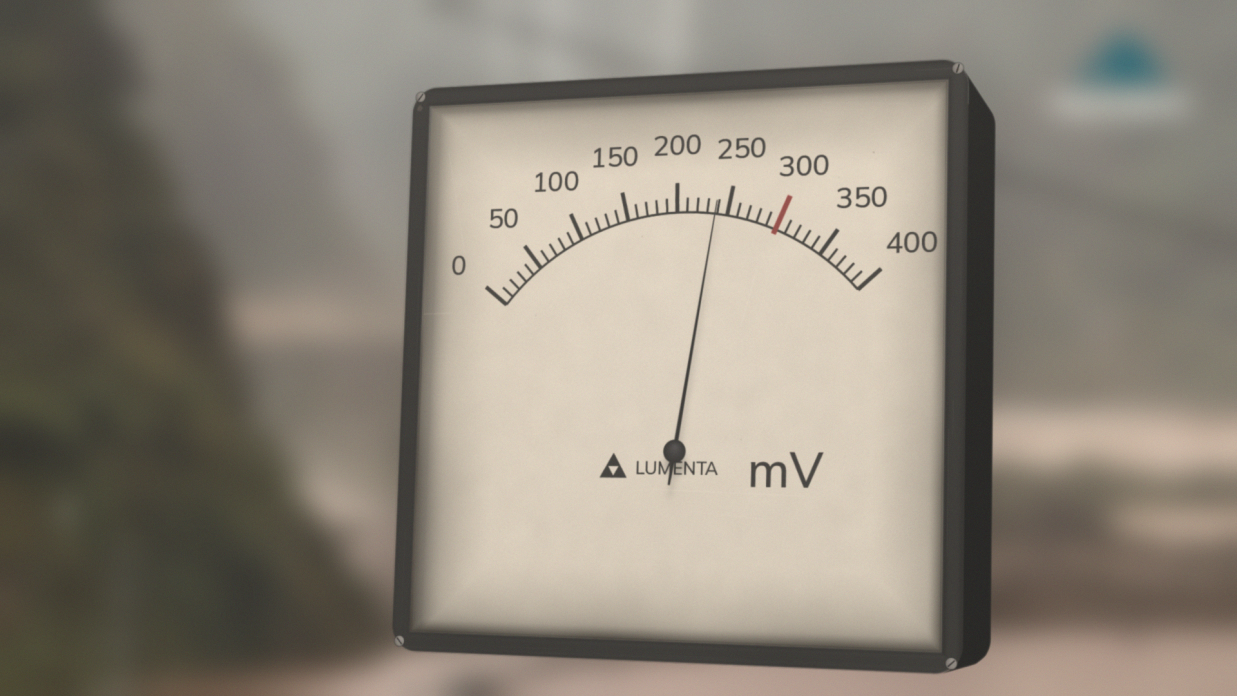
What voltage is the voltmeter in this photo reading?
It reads 240 mV
